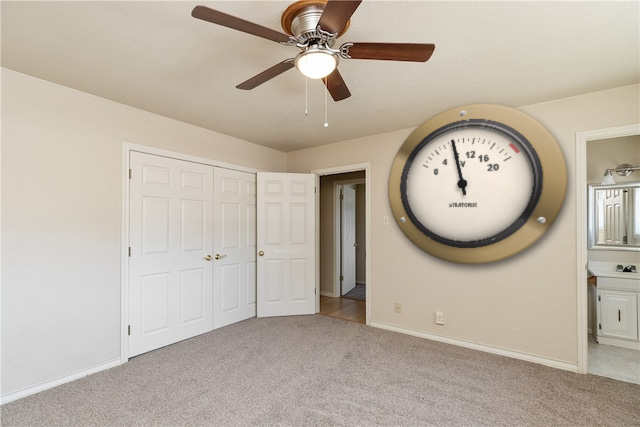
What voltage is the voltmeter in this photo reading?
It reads 8 V
